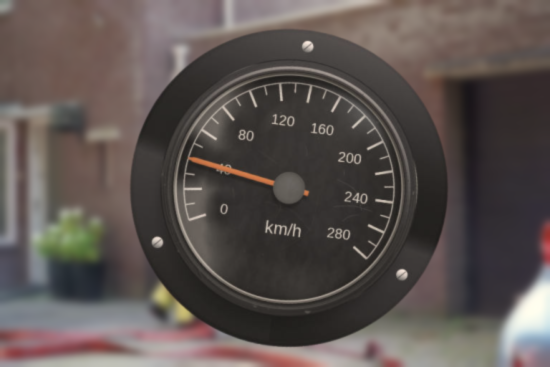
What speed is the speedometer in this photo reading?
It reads 40 km/h
